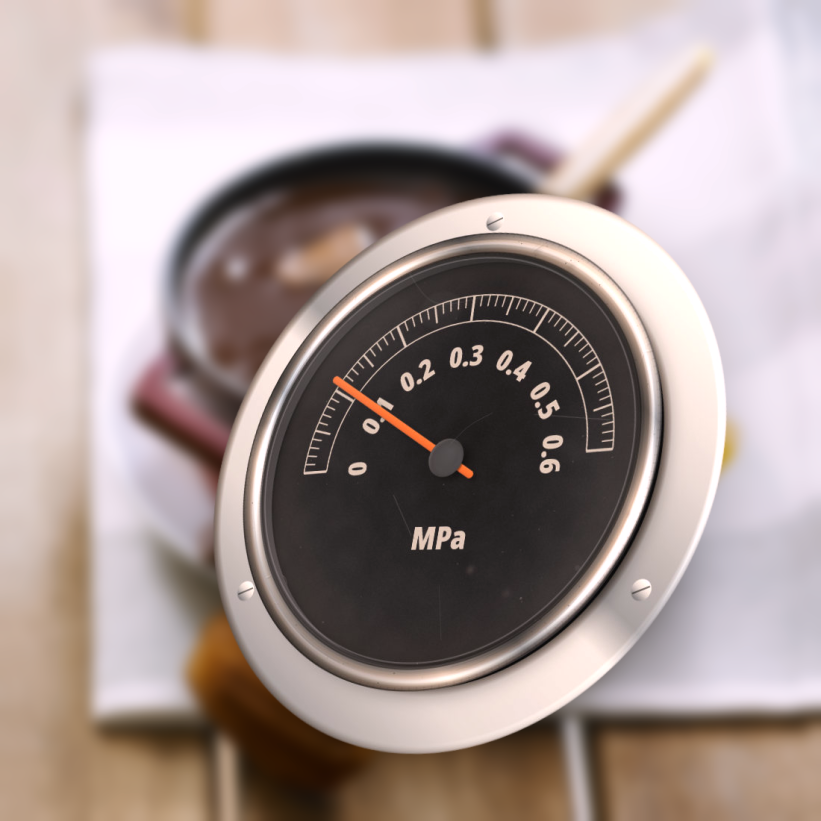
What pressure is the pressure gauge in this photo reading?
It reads 0.11 MPa
